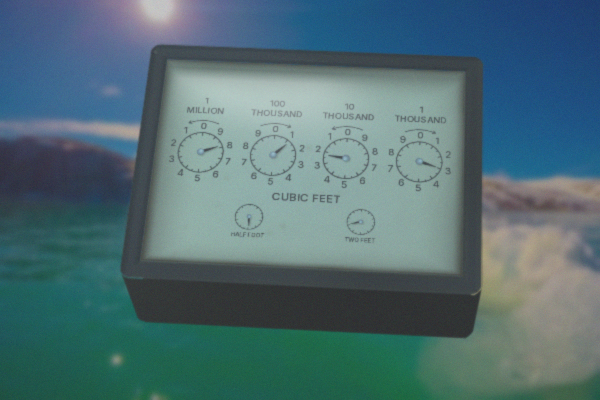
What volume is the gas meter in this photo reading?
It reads 812300 ft³
